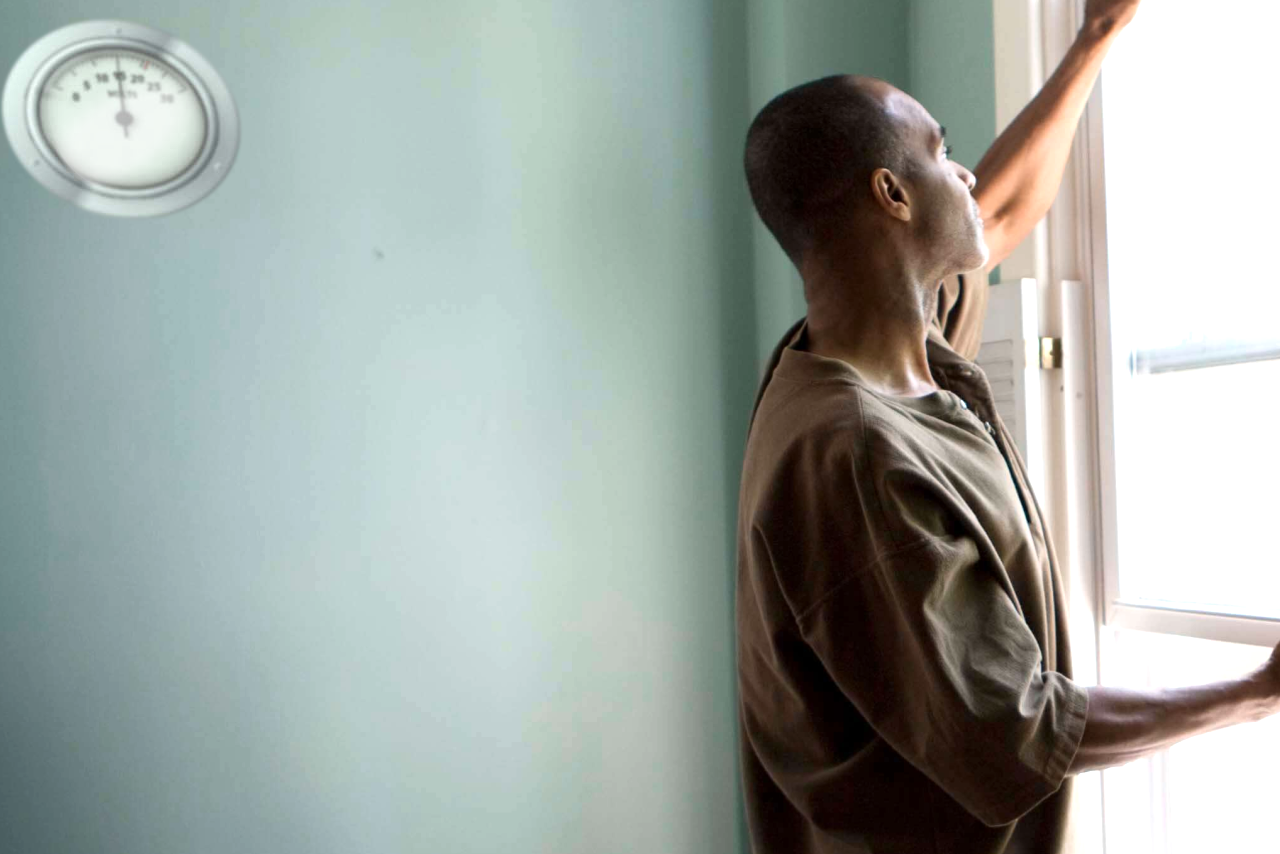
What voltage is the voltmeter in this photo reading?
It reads 15 V
